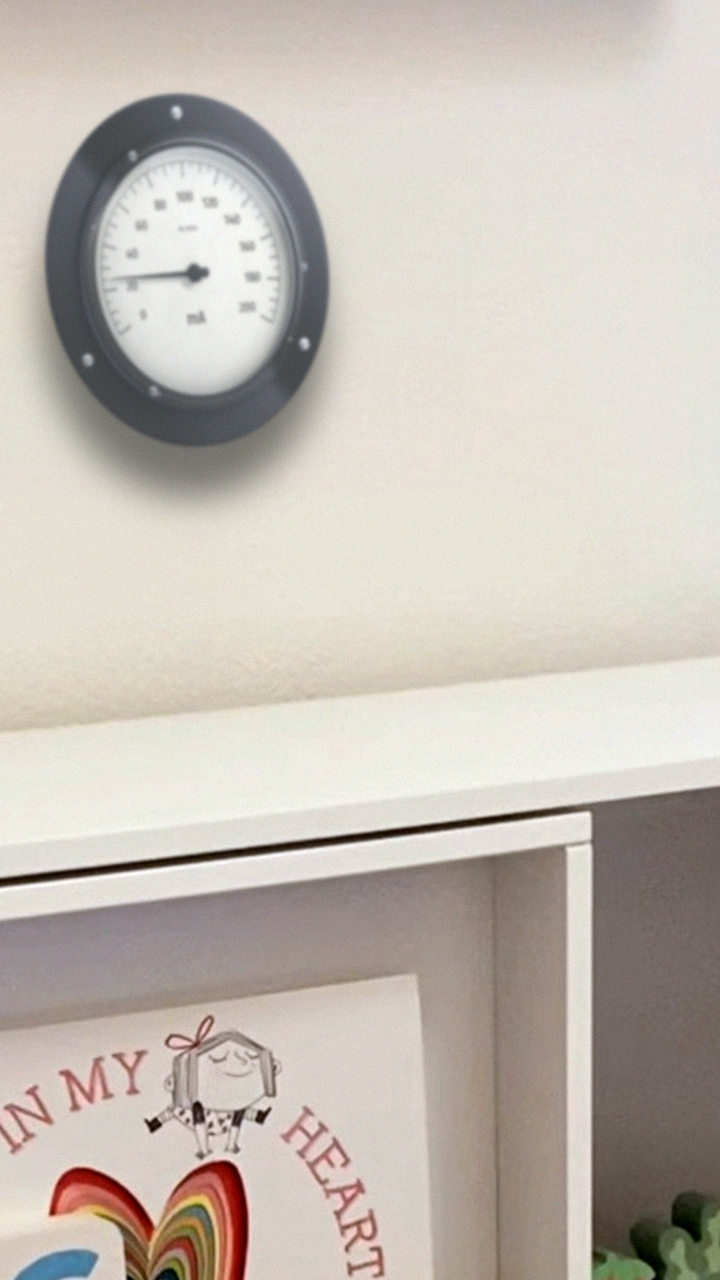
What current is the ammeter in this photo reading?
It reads 25 mA
